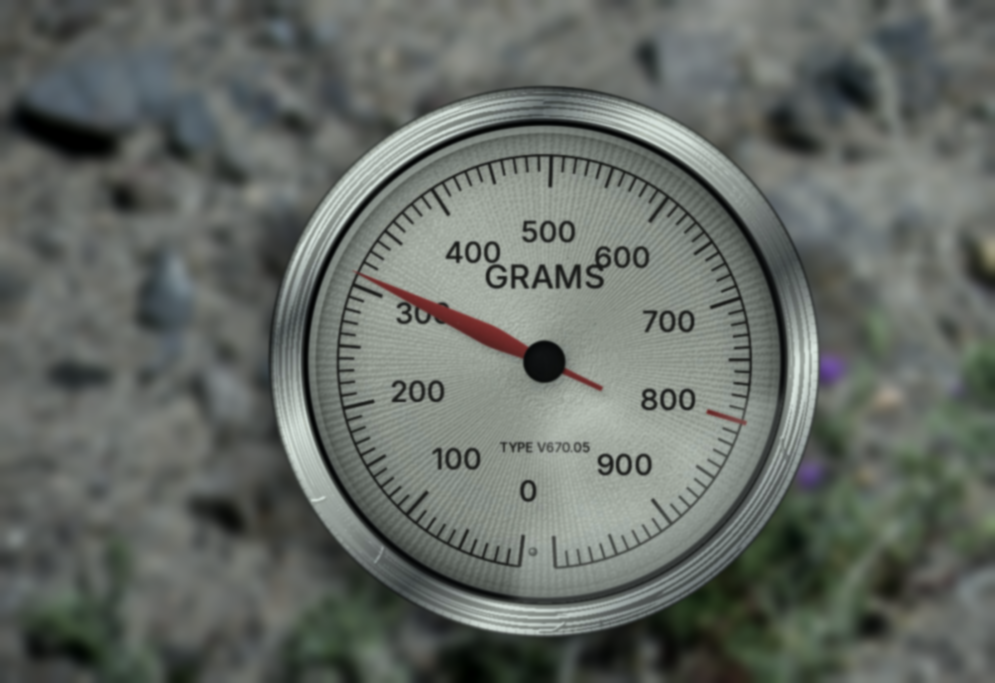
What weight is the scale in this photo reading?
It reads 310 g
